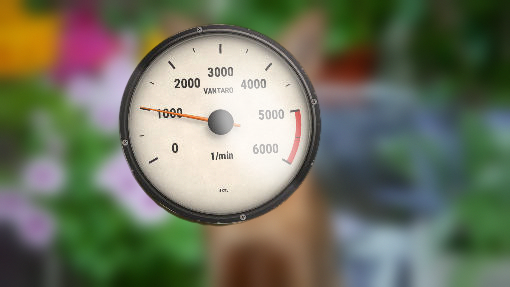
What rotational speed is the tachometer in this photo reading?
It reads 1000 rpm
